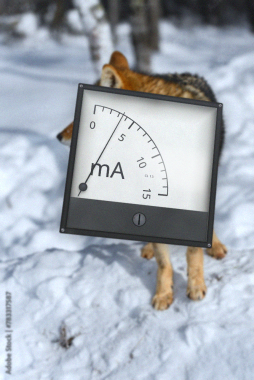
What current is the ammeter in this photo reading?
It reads 3.5 mA
